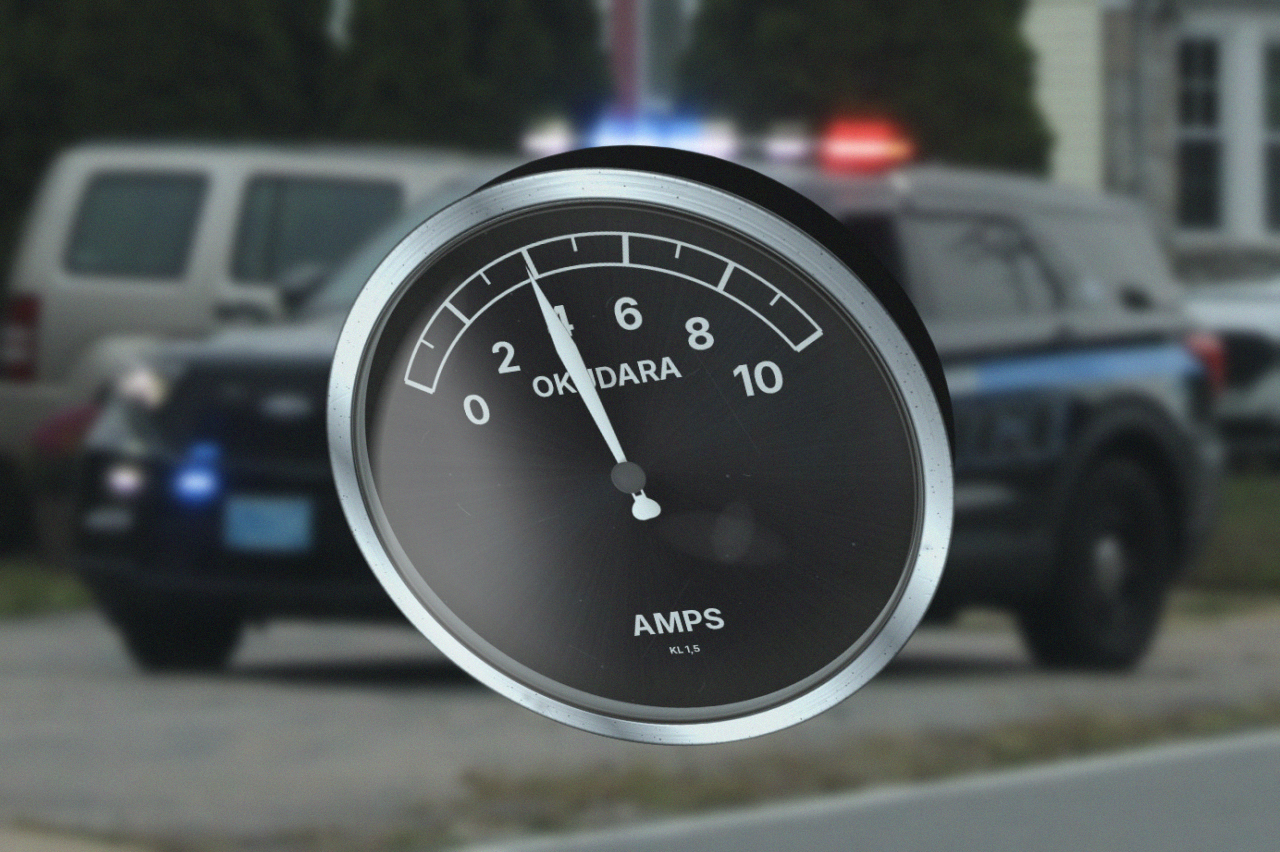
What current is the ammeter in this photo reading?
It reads 4 A
